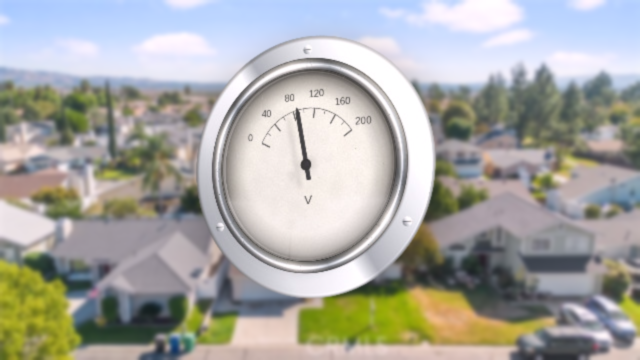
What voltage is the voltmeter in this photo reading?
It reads 90 V
